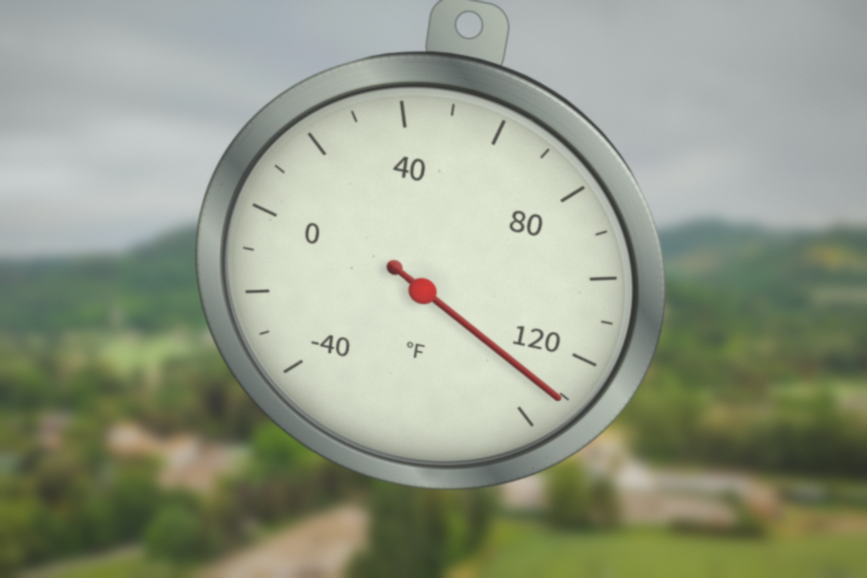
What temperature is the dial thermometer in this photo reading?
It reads 130 °F
